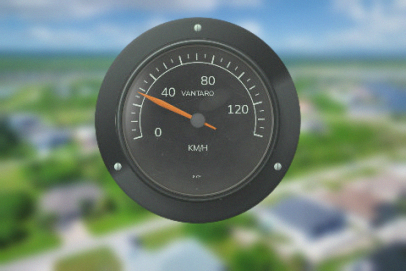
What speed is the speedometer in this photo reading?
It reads 27.5 km/h
